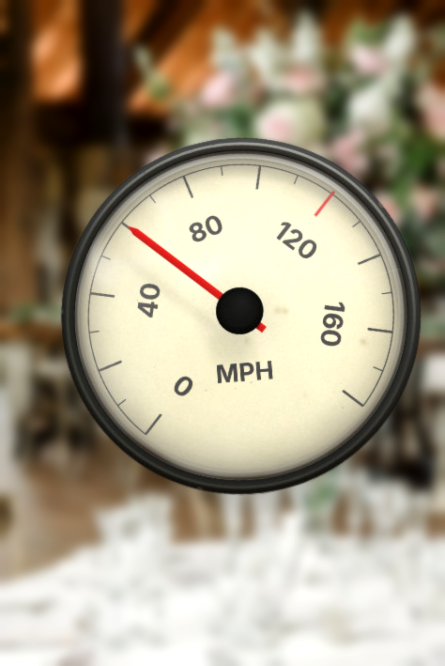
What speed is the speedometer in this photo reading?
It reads 60 mph
